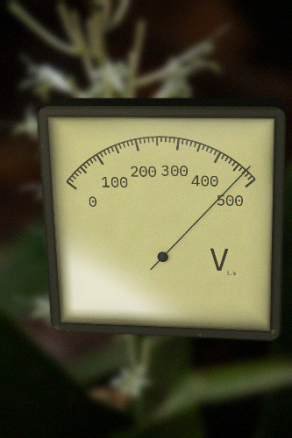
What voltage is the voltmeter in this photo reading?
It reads 470 V
